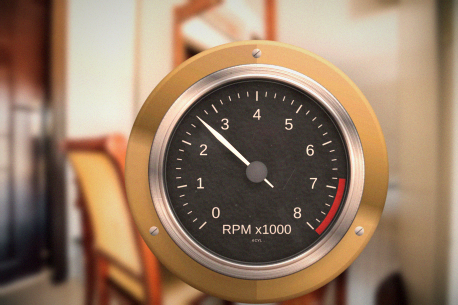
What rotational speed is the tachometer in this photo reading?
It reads 2600 rpm
